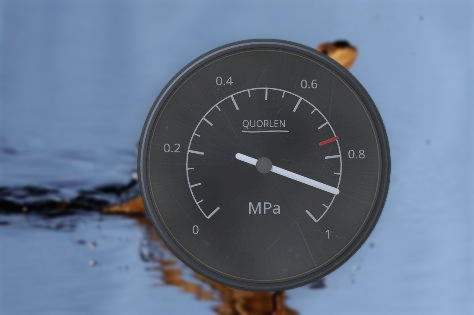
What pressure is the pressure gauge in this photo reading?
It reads 0.9 MPa
